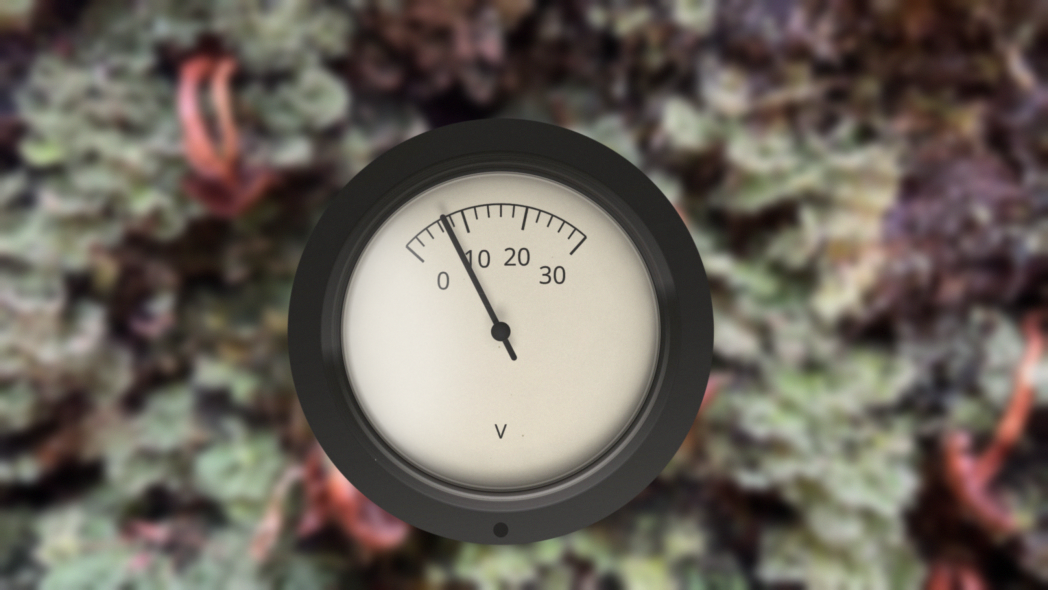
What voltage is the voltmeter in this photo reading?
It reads 7 V
